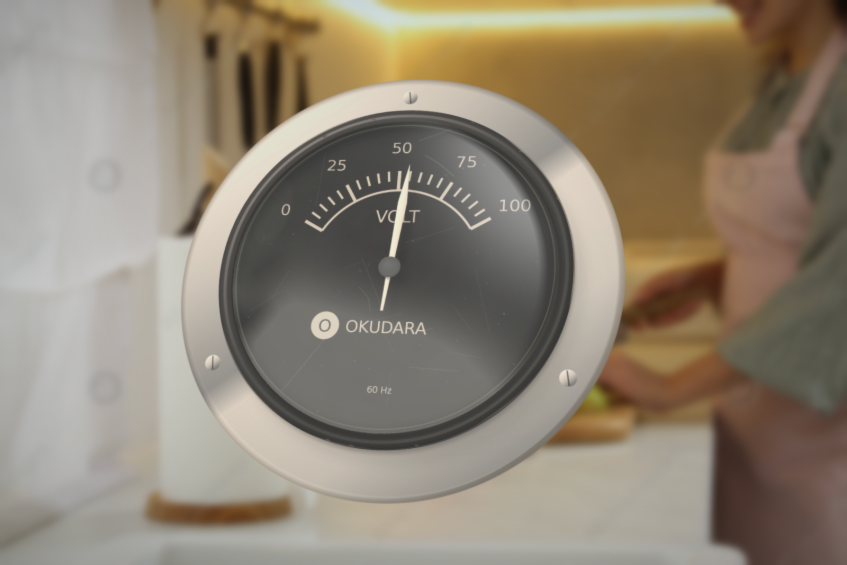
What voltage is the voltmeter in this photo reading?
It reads 55 V
